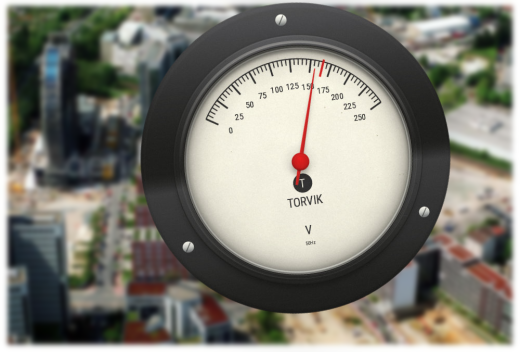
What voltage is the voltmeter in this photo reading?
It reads 155 V
